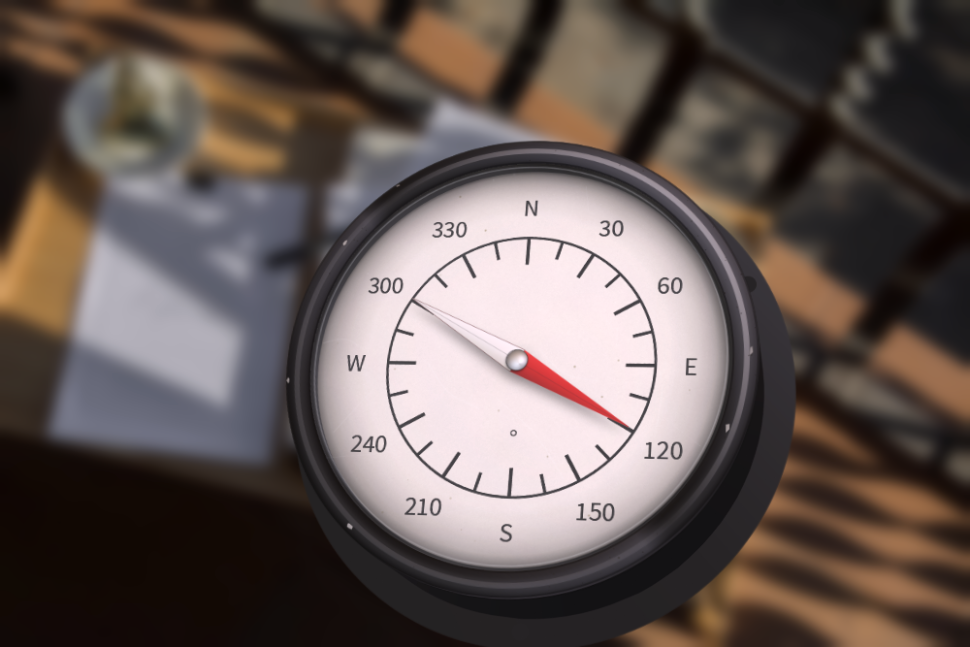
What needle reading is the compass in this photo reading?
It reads 120 °
